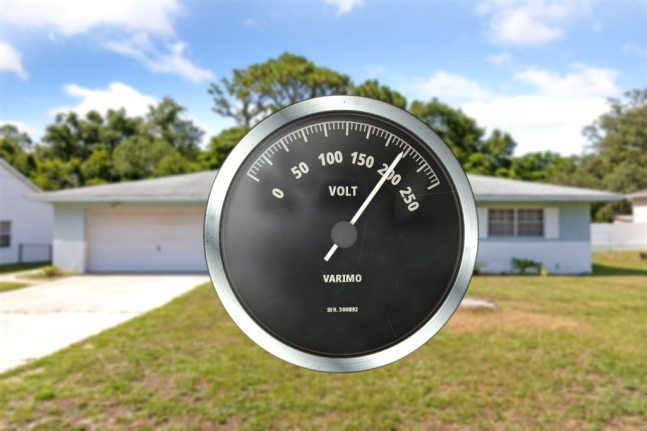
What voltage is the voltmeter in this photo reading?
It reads 195 V
